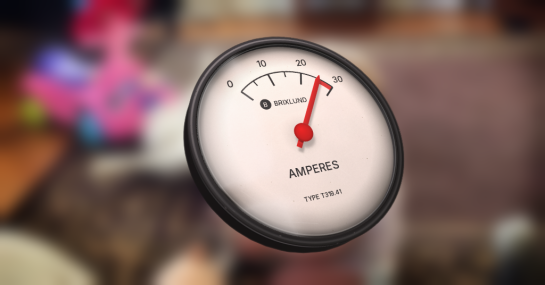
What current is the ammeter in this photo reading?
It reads 25 A
